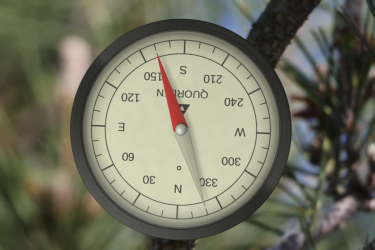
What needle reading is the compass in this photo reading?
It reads 160 °
